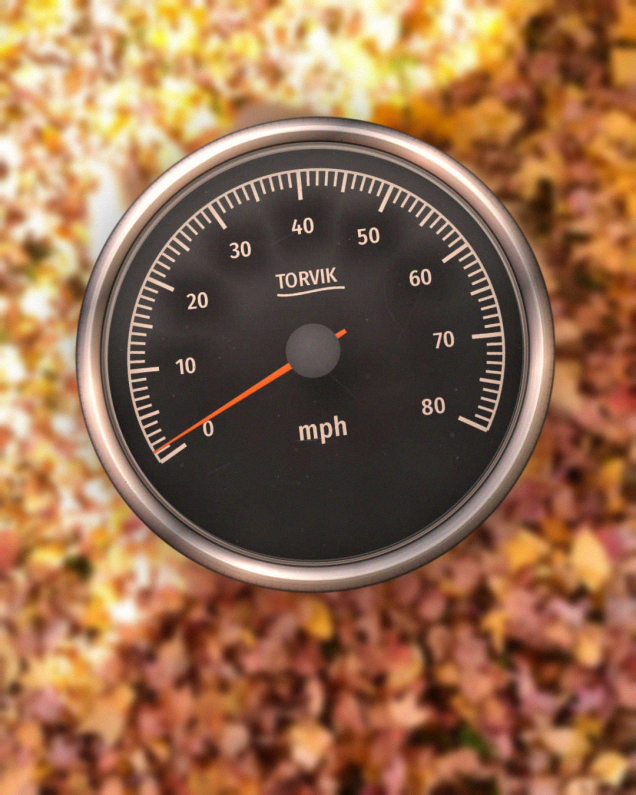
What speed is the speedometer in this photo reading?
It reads 1 mph
